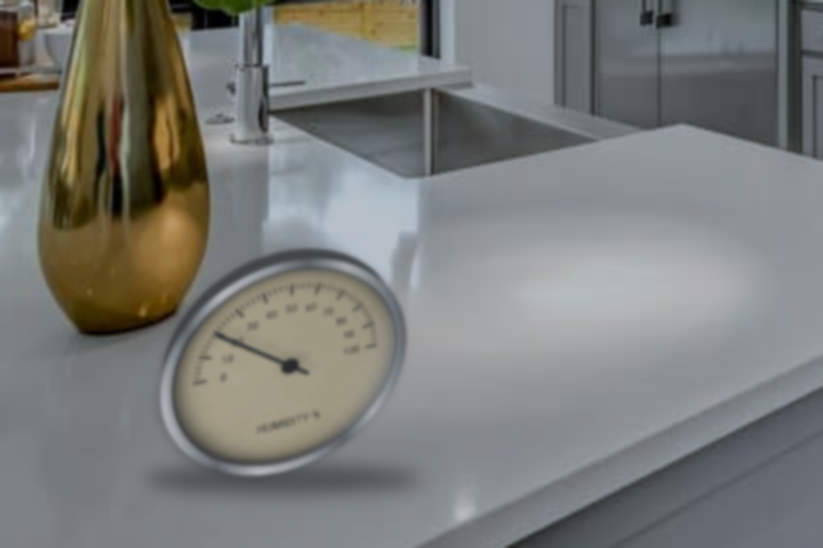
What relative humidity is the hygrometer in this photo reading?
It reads 20 %
